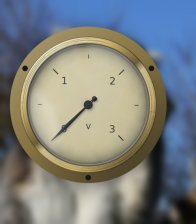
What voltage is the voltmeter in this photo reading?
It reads 0 V
